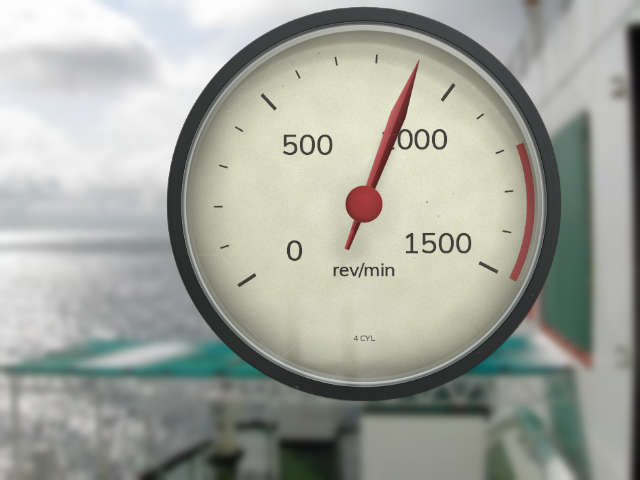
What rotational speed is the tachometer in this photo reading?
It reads 900 rpm
